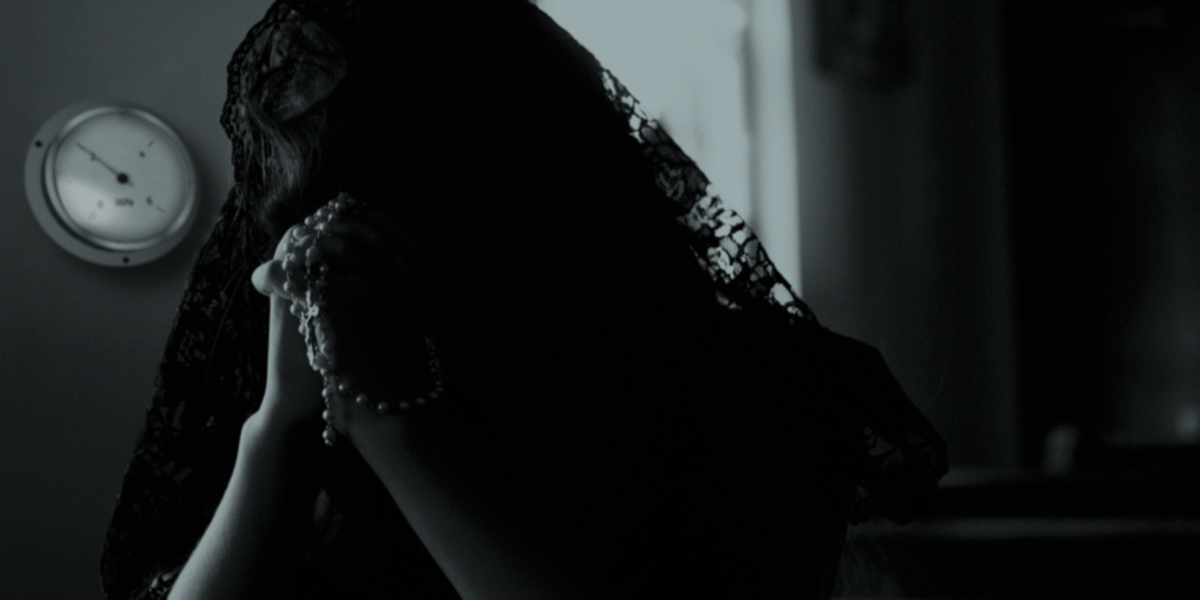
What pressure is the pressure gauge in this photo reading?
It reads 2 MPa
